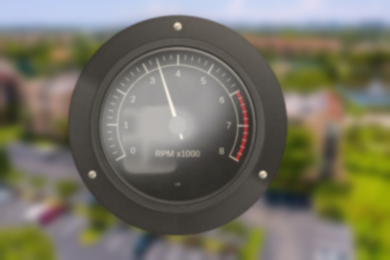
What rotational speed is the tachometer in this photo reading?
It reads 3400 rpm
